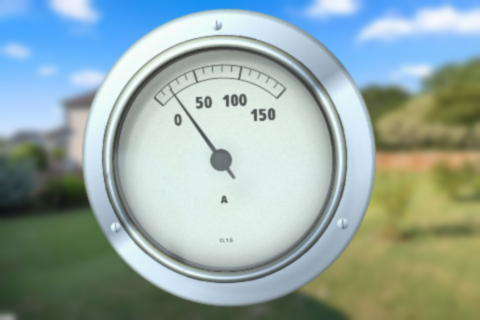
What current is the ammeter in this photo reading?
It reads 20 A
